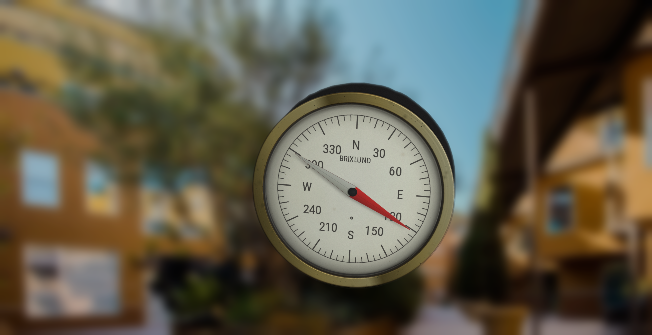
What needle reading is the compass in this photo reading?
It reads 120 °
